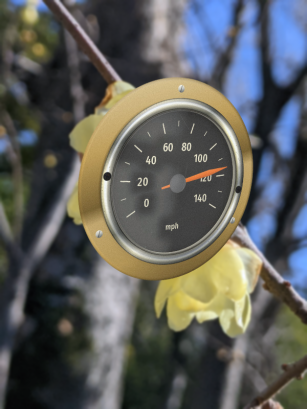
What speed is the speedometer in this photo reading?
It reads 115 mph
